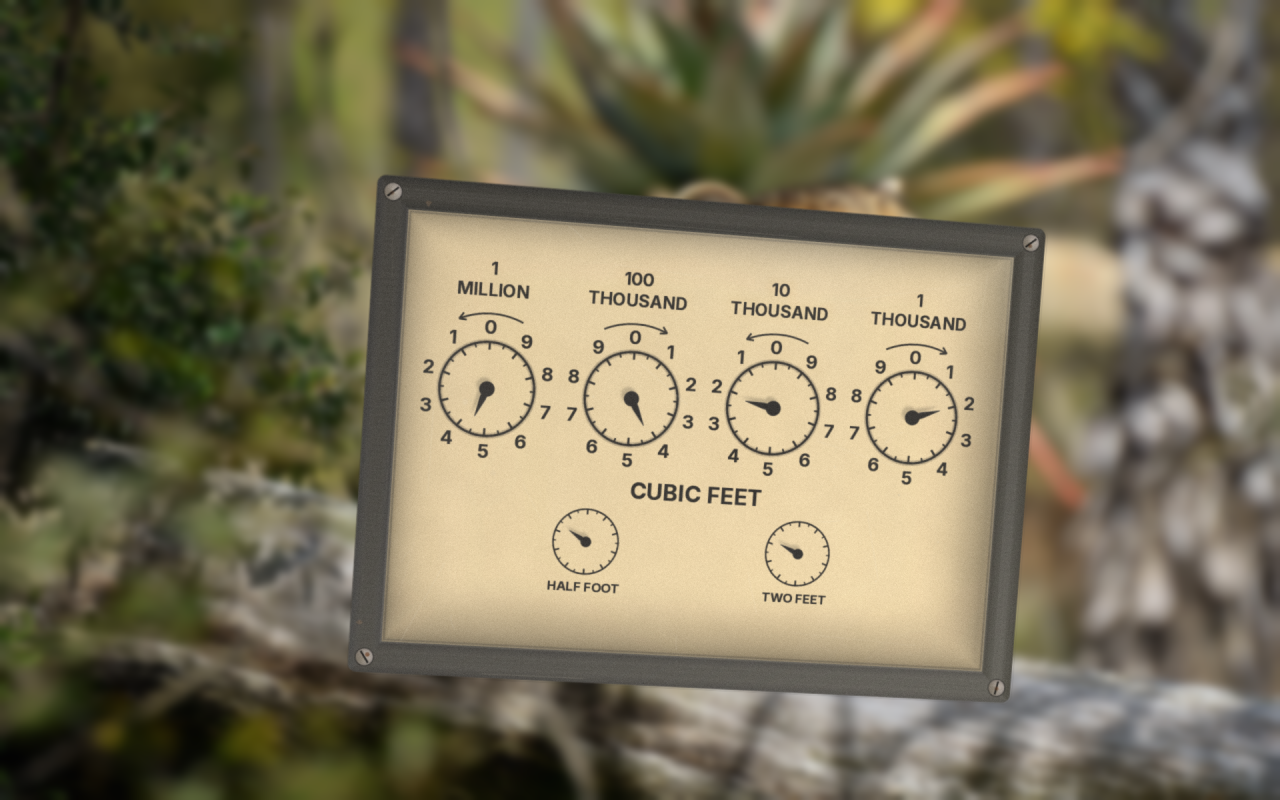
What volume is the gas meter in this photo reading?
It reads 442200 ft³
